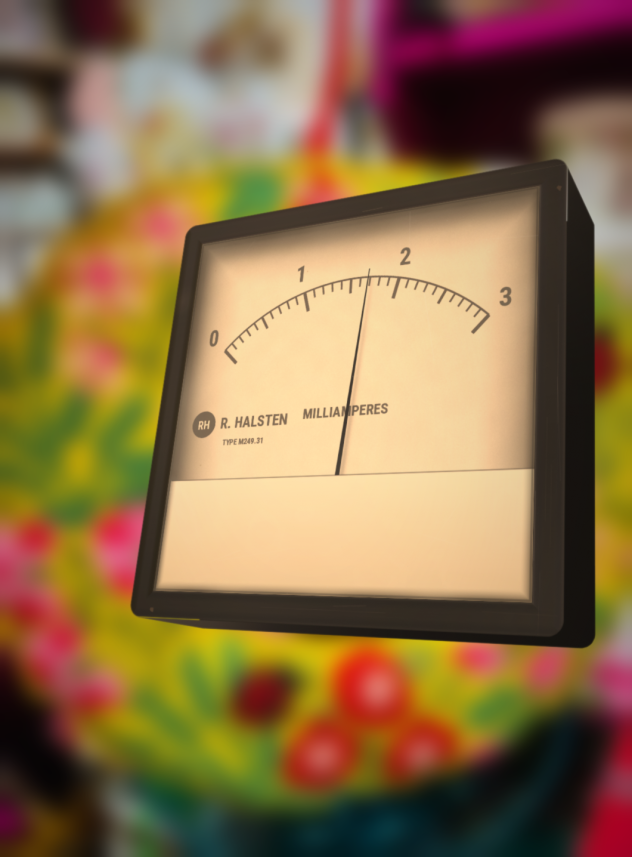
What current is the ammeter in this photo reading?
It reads 1.7 mA
